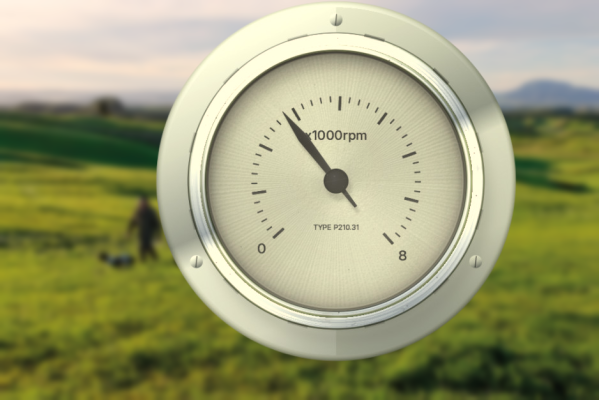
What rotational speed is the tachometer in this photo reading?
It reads 2800 rpm
